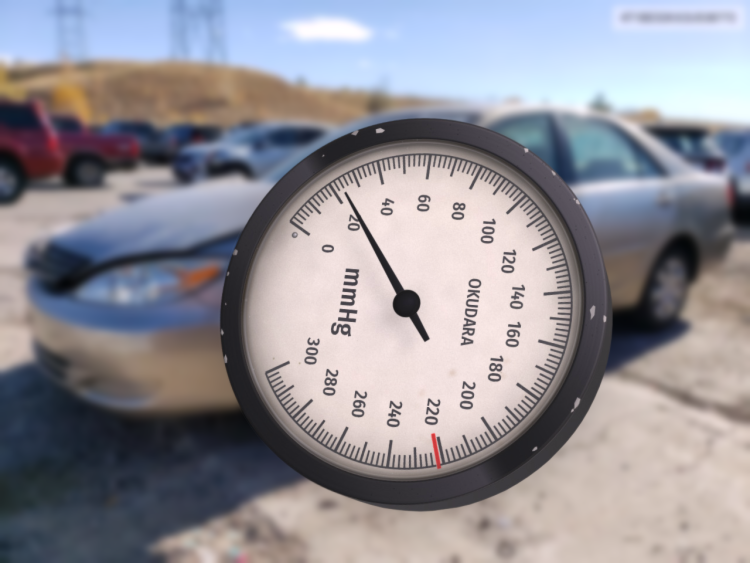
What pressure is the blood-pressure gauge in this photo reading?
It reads 24 mmHg
